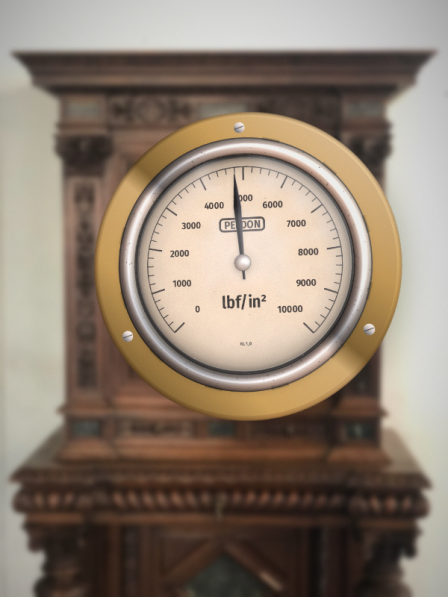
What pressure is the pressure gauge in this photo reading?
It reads 4800 psi
